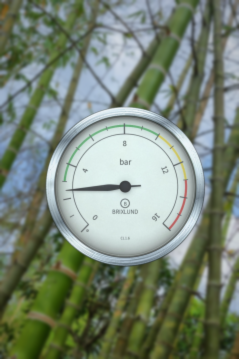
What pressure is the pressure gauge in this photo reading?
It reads 2.5 bar
